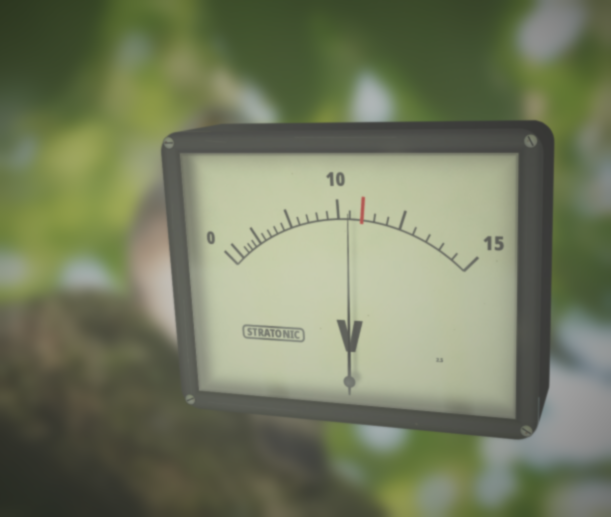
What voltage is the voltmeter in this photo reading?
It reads 10.5 V
